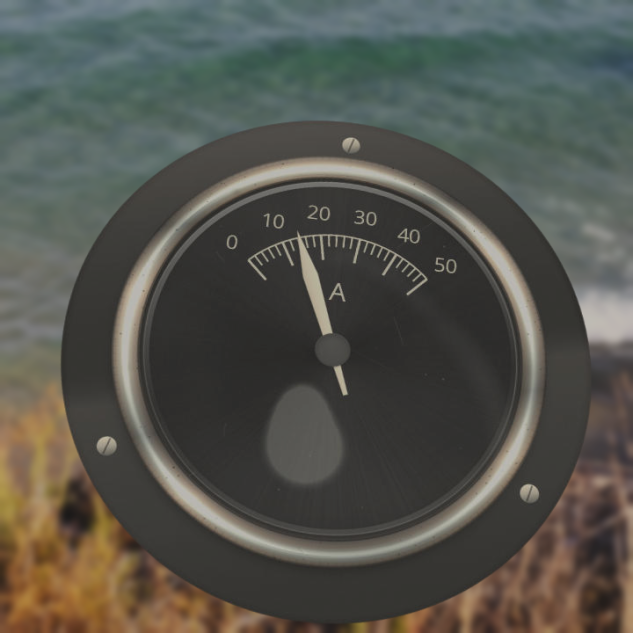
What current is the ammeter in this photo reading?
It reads 14 A
